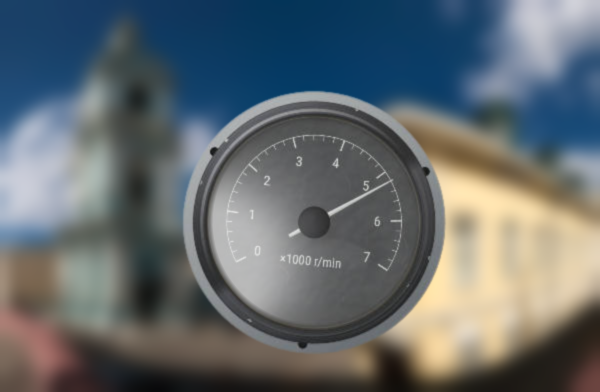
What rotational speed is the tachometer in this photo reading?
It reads 5200 rpm
